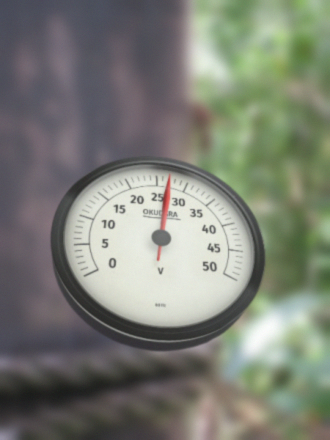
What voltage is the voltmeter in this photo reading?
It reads 27 V
